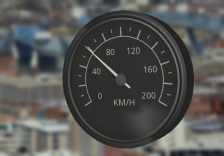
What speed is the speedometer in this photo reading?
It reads 60 km/h
